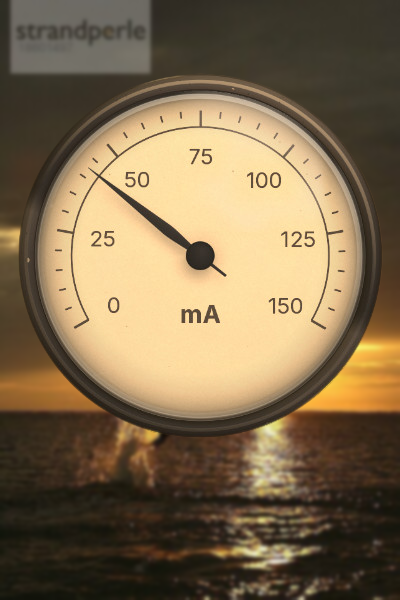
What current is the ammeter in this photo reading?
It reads 42.5 mA
